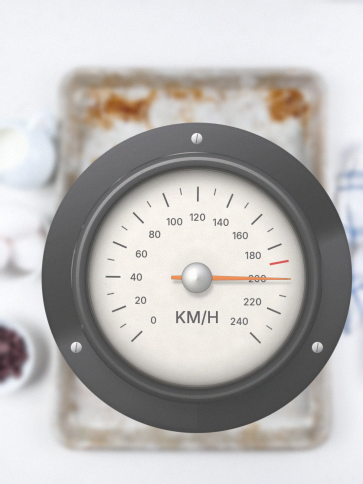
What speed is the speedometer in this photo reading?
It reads 200 km/h
